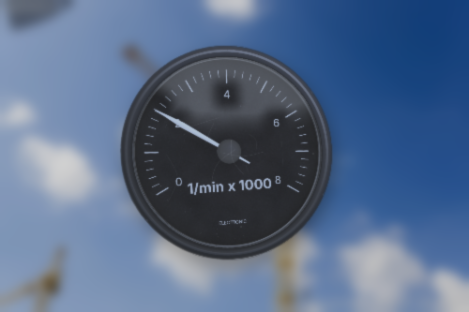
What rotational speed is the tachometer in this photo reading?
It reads 2000 rpm
